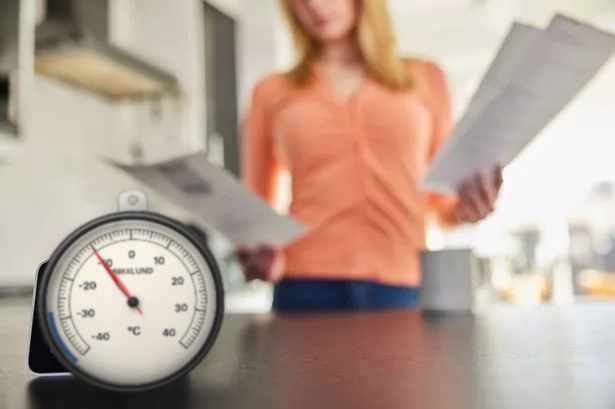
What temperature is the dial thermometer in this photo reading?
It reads -10 °C
